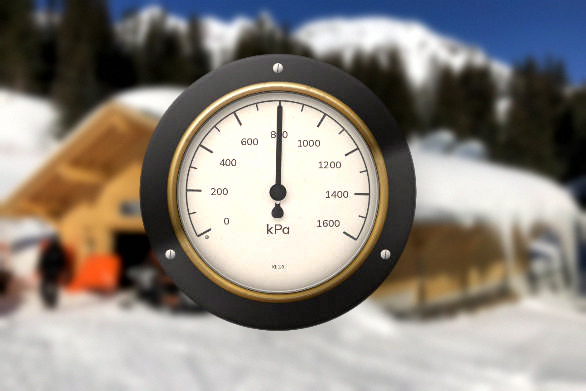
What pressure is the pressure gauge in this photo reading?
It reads 800 kPa
